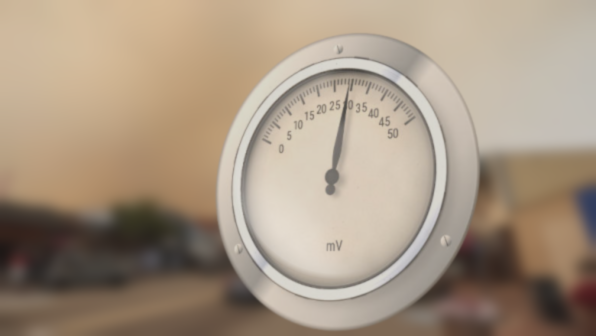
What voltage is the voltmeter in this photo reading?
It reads 30 mV
